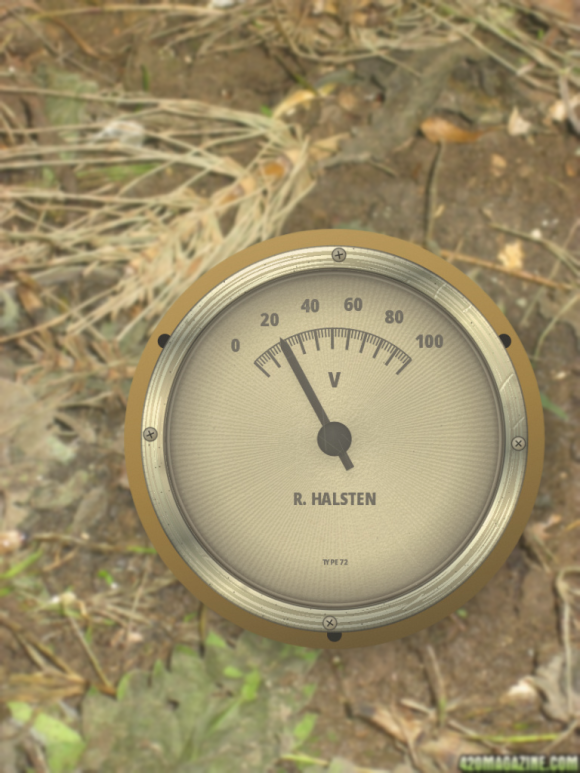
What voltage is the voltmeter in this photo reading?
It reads 20 V
